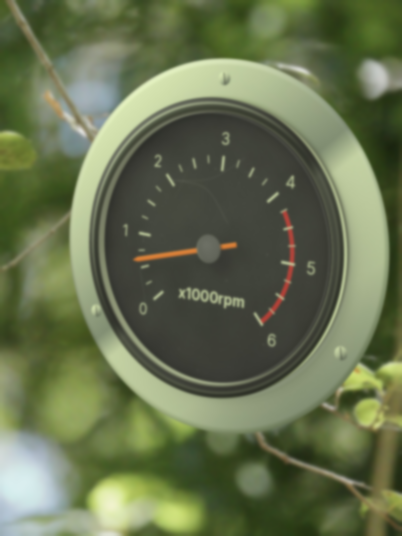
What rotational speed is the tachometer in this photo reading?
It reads 625 rpm
